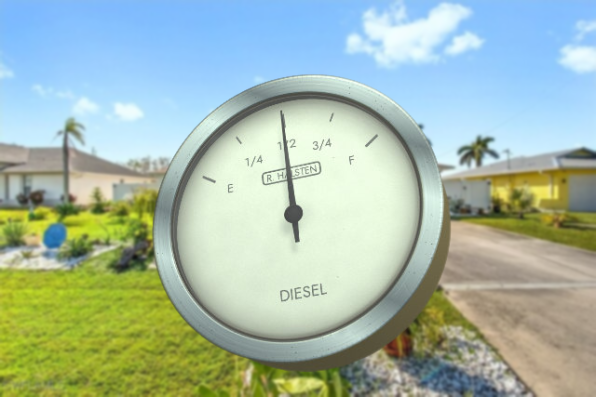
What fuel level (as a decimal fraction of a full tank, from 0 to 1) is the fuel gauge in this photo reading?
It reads 0.5
